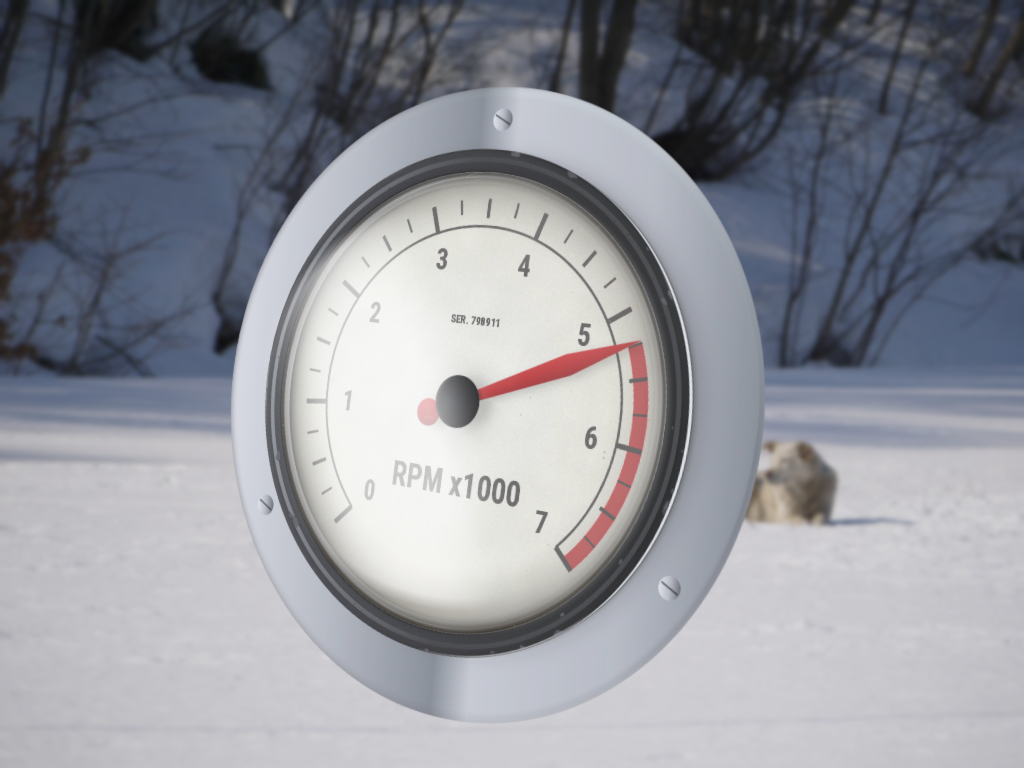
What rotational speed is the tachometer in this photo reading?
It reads 5250 rpm
